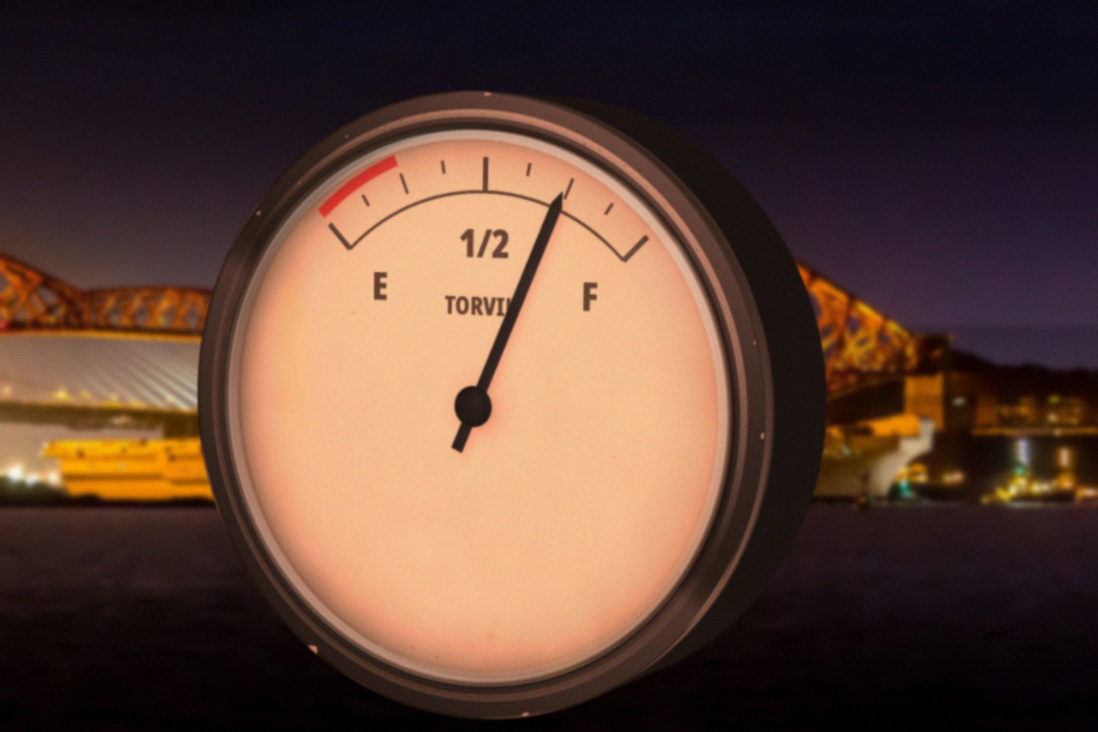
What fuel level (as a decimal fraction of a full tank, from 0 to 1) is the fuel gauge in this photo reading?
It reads 0.75
